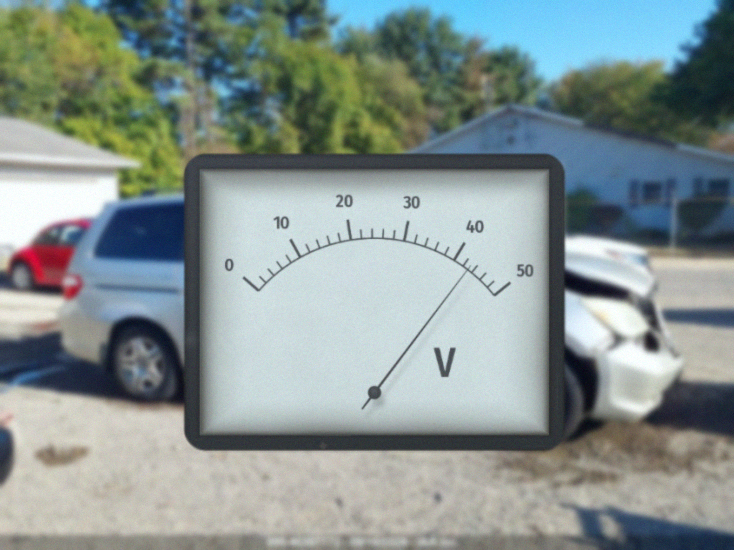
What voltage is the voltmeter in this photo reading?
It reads 43 V
